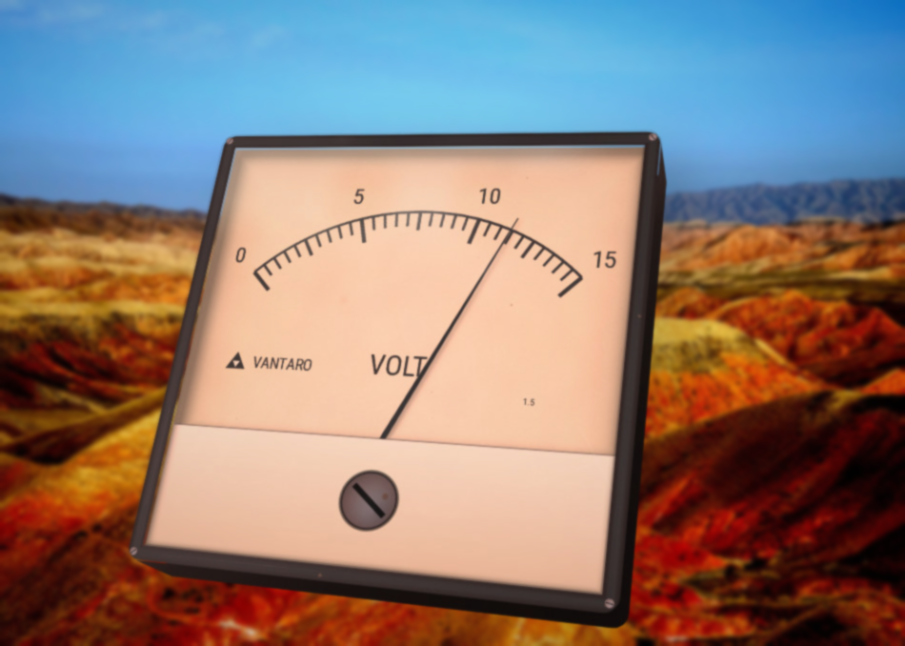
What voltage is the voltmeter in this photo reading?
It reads 11.5 V
